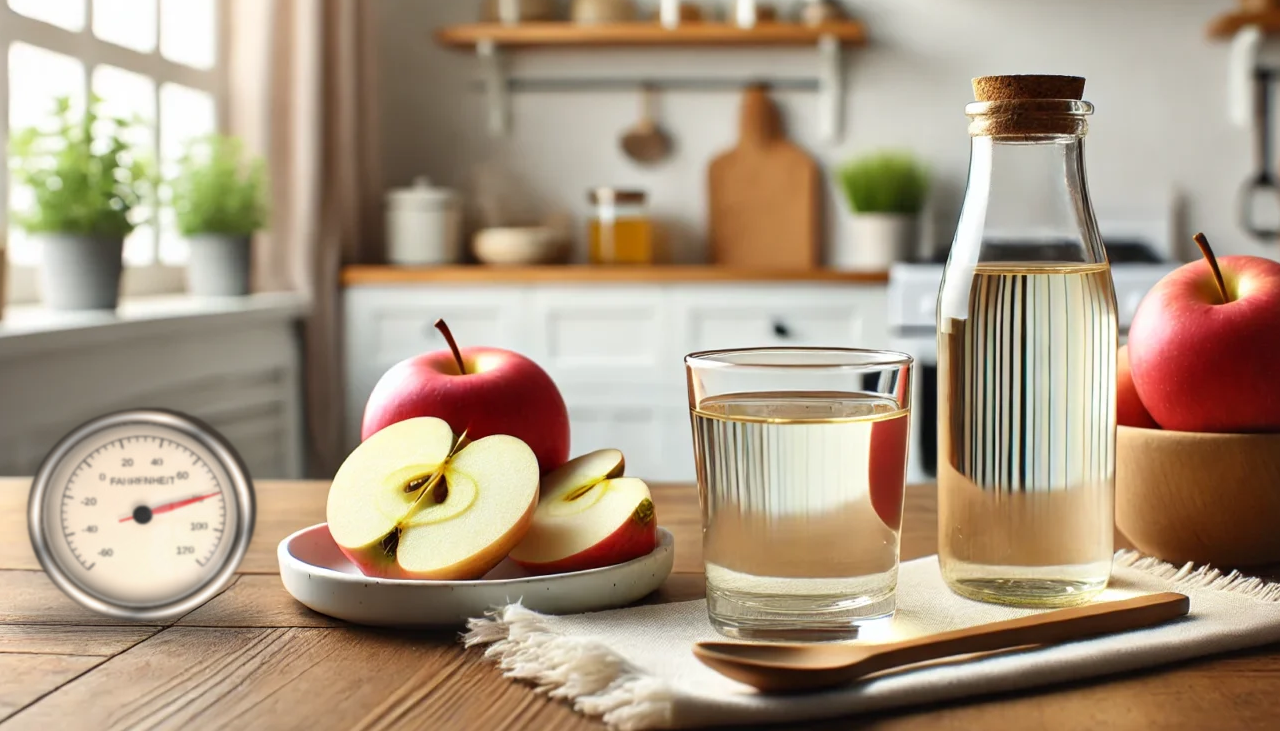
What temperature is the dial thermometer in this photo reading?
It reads 80 °F
